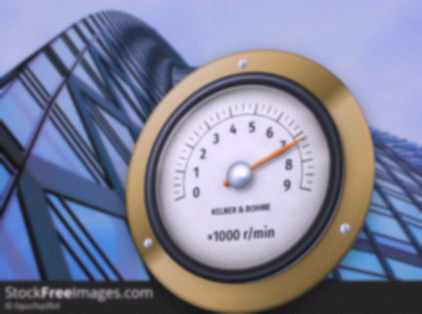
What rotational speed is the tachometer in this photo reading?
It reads 7250 rpm
